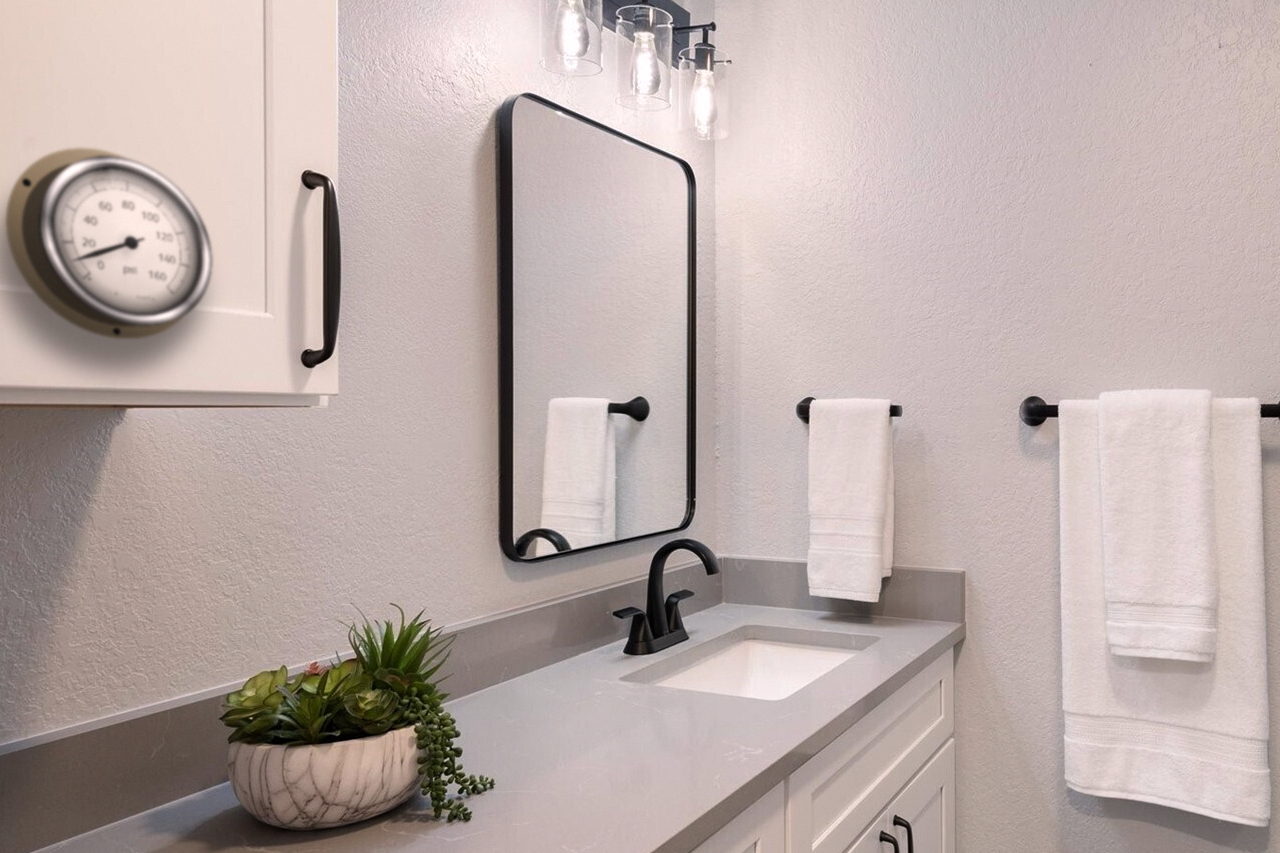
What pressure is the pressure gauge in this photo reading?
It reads 10 psi
